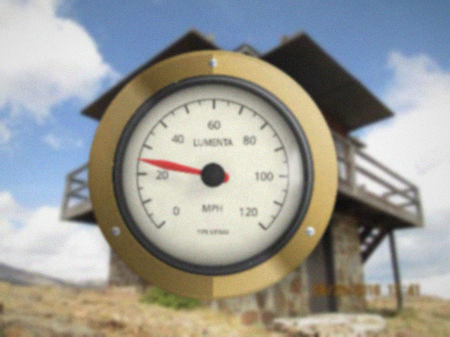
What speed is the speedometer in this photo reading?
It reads 25 mph
